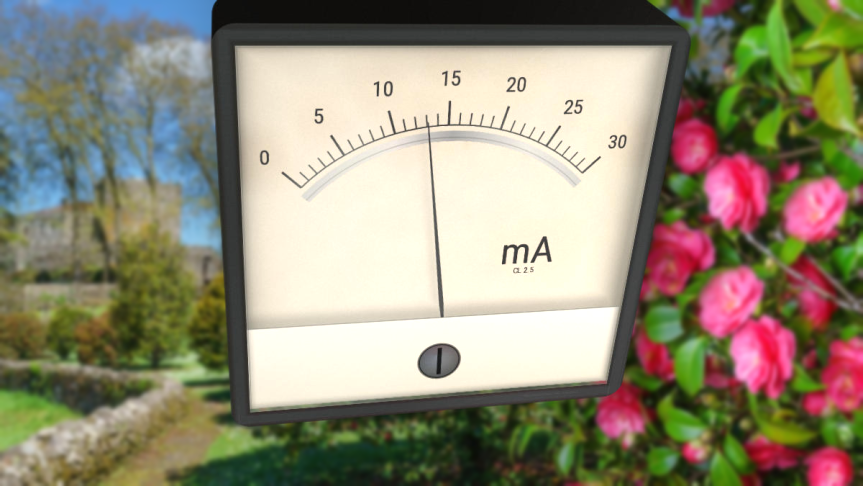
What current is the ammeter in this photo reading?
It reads 13 mA
